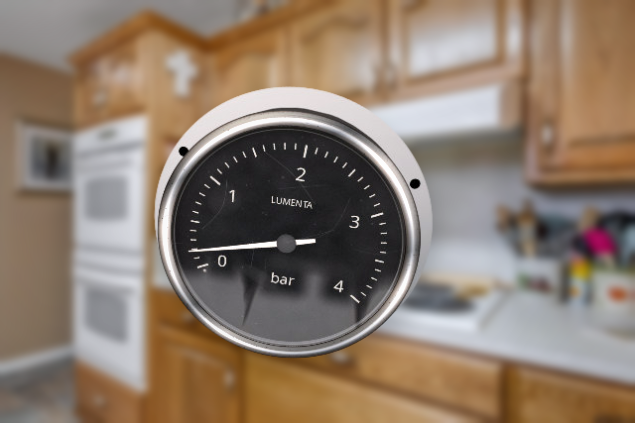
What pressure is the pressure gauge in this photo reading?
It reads 0.2 bar
